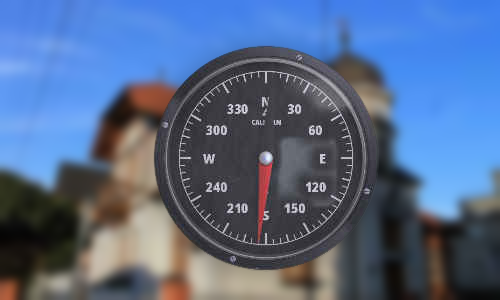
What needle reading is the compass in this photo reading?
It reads 185 °
